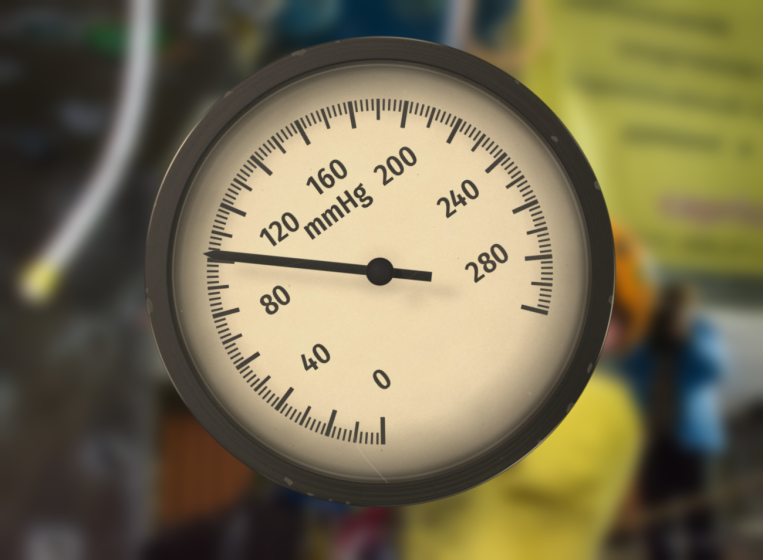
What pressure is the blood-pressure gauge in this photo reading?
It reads 102 mmHg
